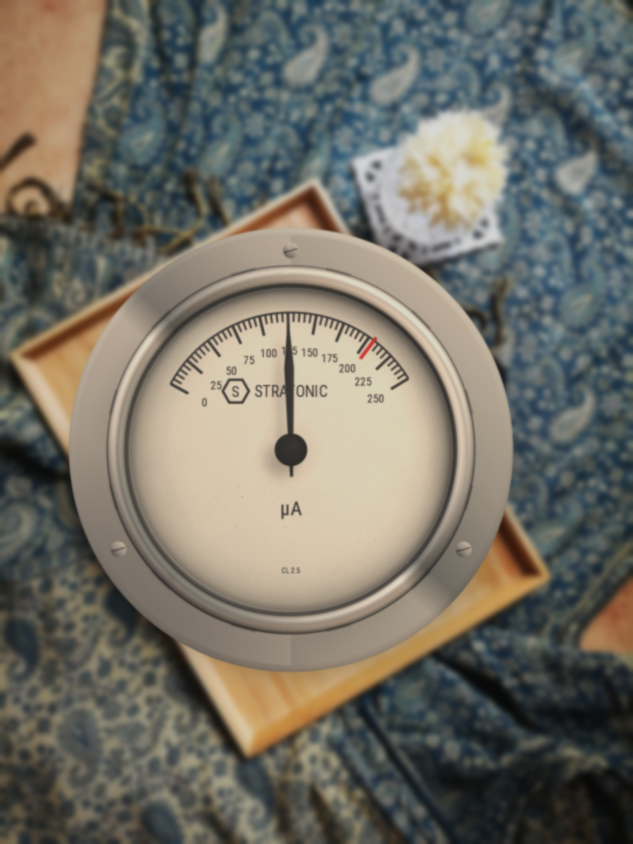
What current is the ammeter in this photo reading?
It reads 125 µA
